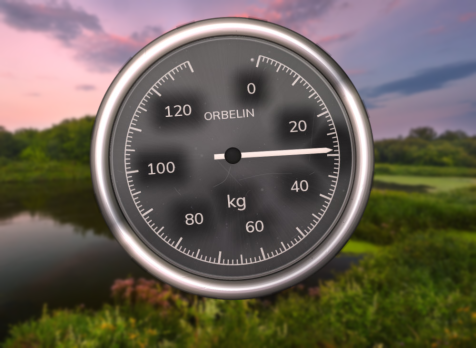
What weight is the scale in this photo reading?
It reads 29 kg
